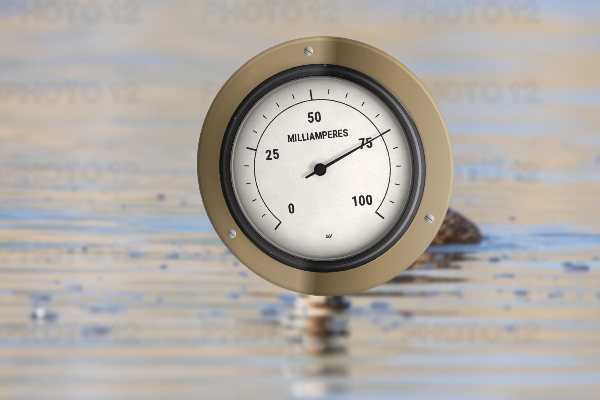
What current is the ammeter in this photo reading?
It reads 75 mA
